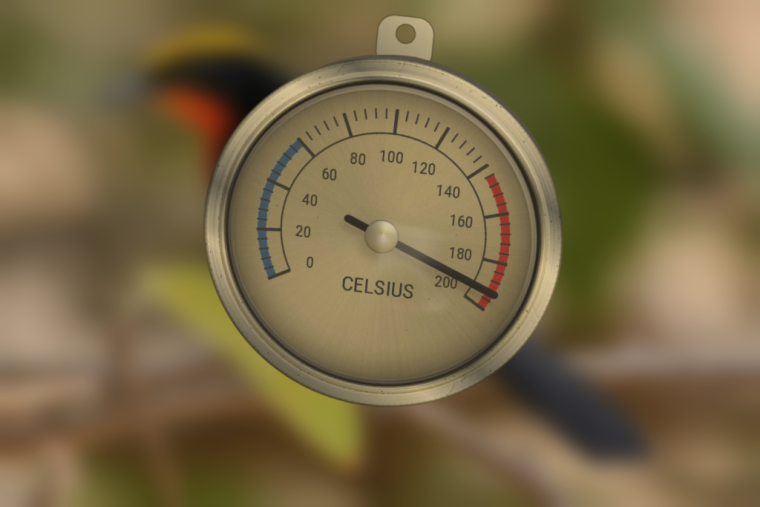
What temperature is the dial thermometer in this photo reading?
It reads 192 °C
